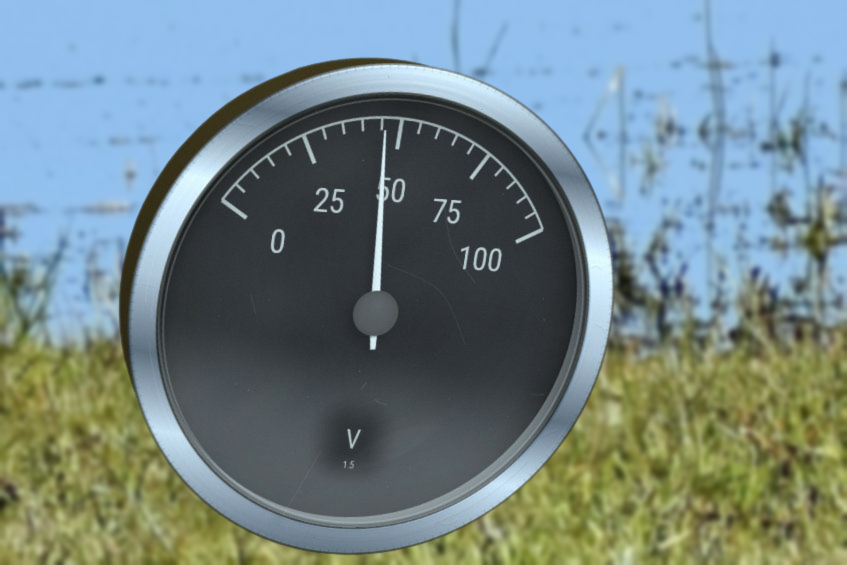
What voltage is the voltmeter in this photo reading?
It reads 45 V
